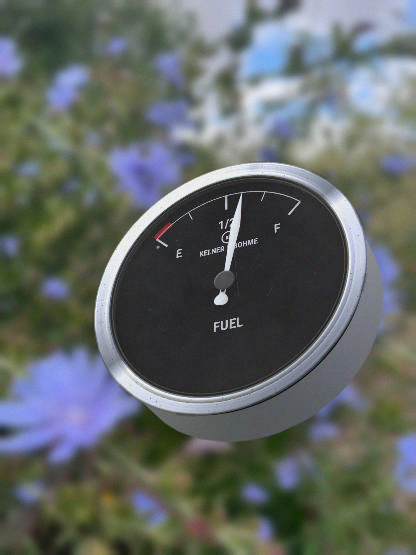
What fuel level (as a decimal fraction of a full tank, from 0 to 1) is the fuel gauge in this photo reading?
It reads 0.625
